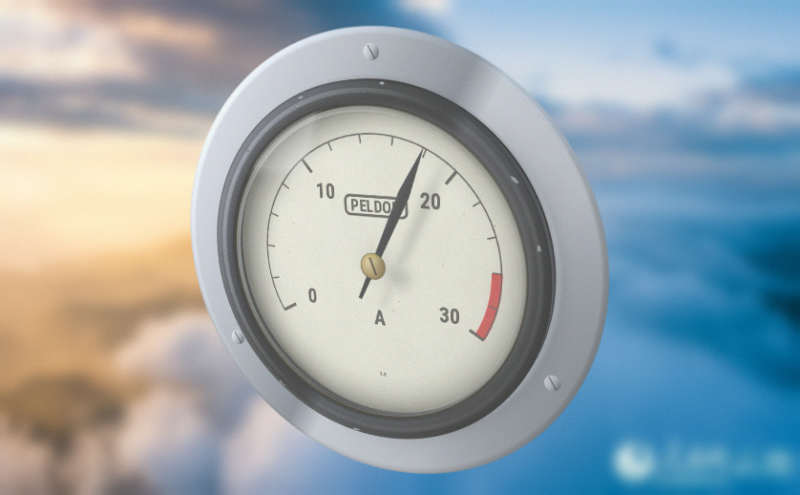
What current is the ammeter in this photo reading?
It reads 18 A
